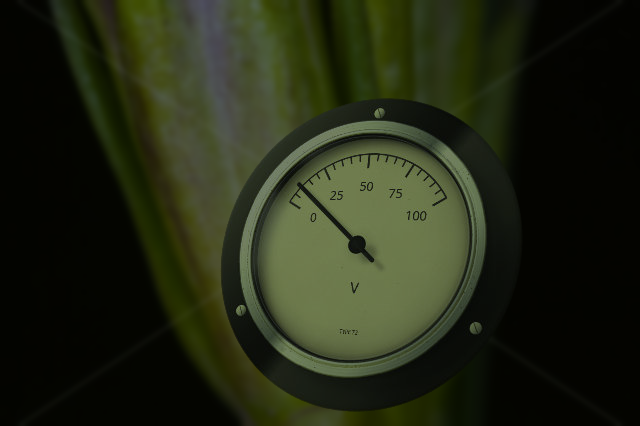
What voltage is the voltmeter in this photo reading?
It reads 10 V
